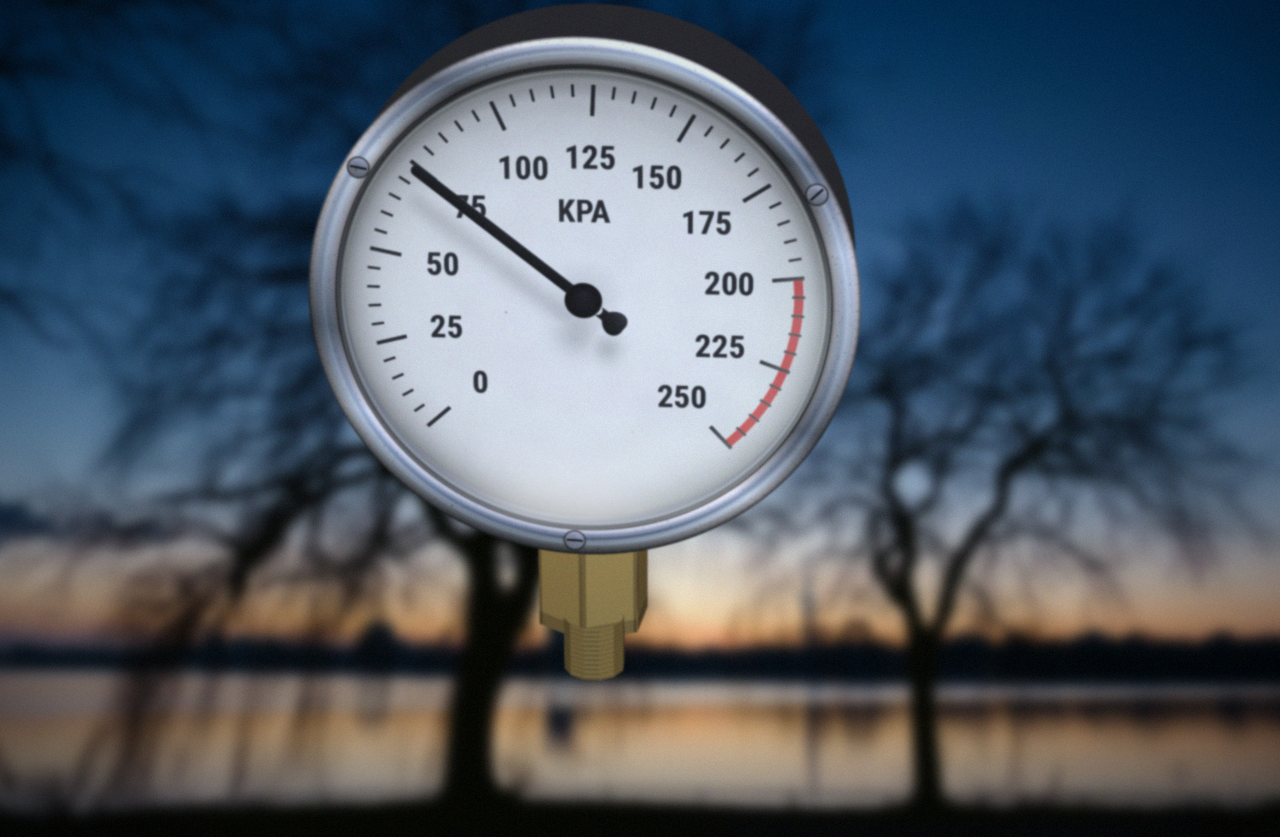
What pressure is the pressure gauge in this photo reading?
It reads 75 kPa
